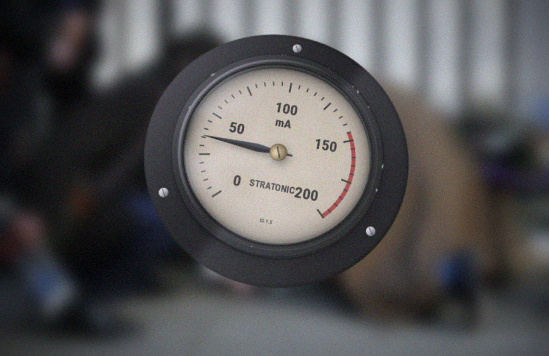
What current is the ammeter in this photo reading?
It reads 35 mA
